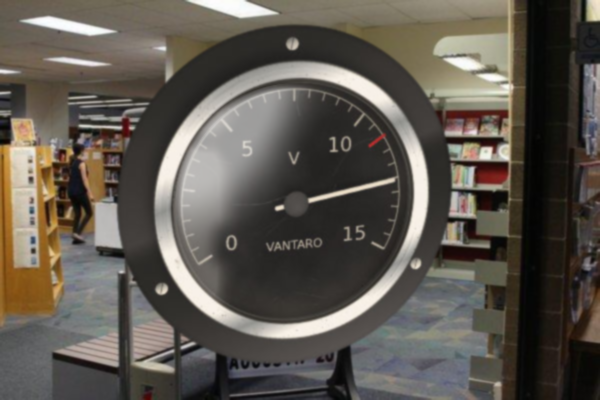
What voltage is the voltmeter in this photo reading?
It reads 12.5 V
